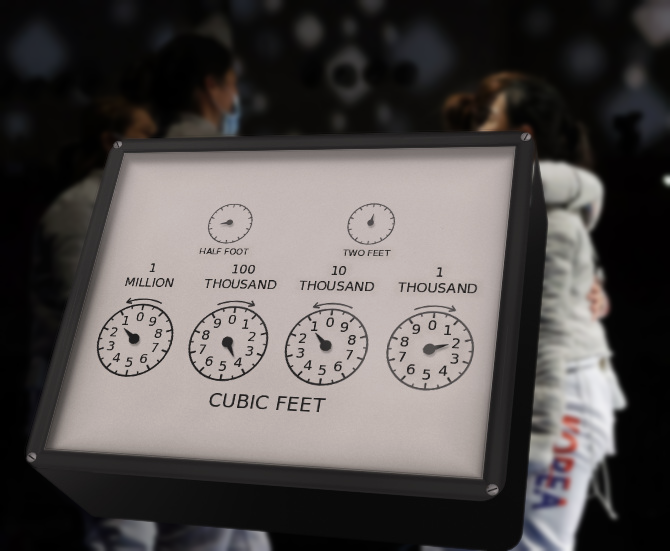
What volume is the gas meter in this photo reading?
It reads 141200 ft³
